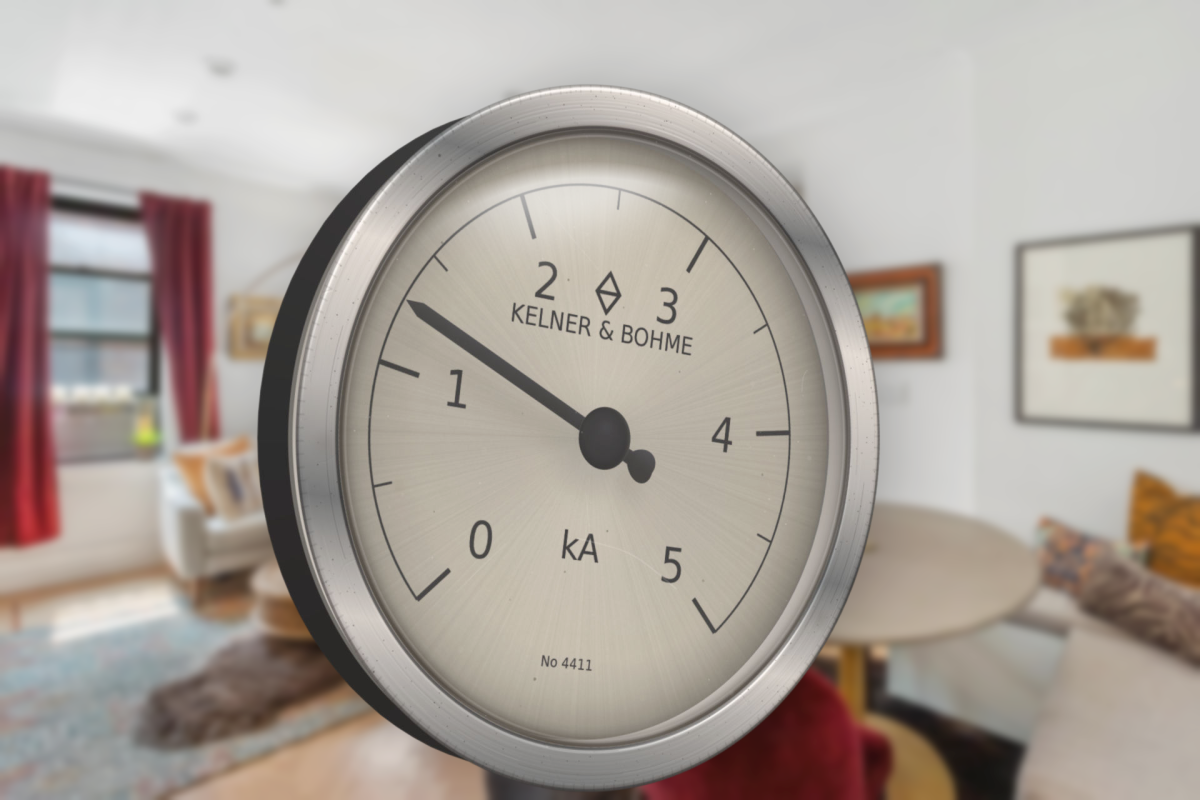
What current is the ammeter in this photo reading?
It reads 1.25 kA
